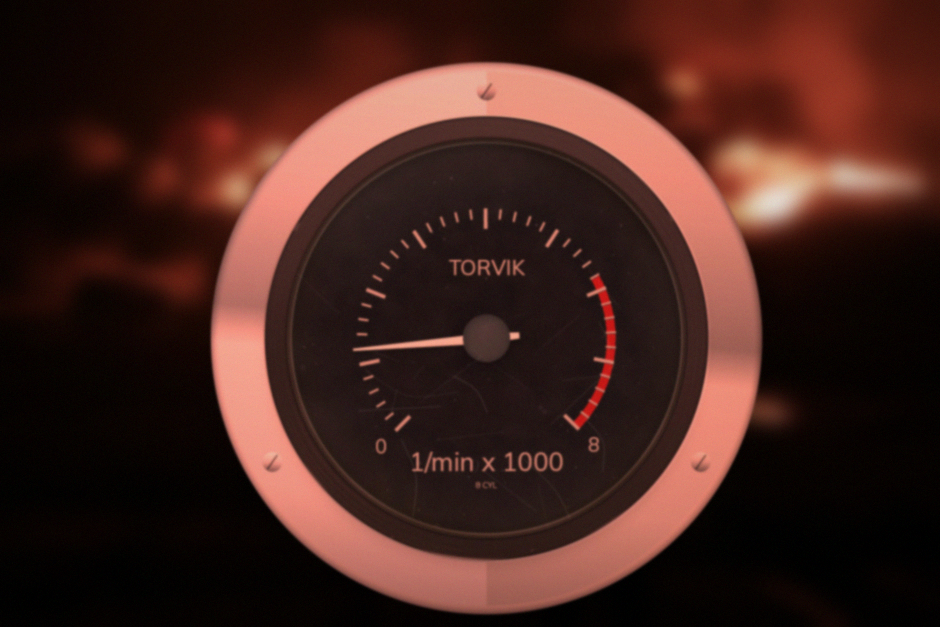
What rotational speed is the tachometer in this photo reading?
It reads 1200 rpm
